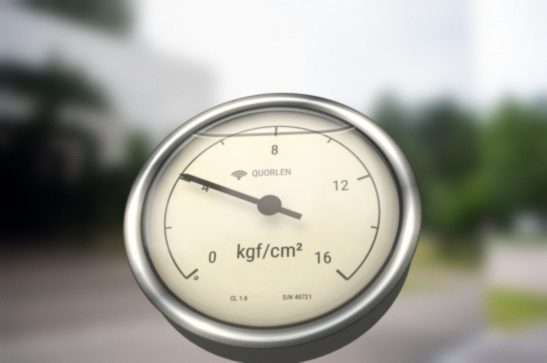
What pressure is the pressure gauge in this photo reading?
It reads 4 kg/cm²
